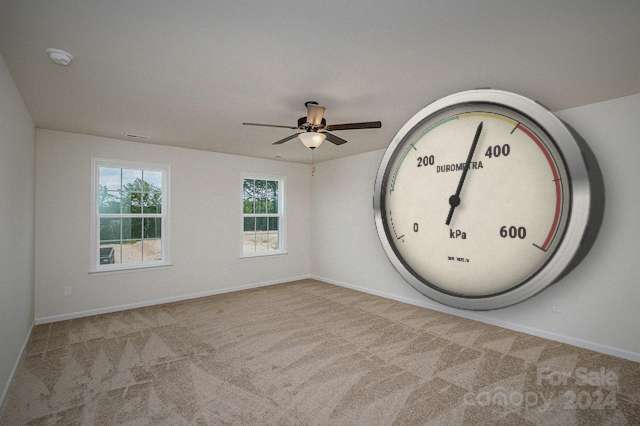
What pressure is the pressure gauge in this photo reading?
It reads 350 kPa
